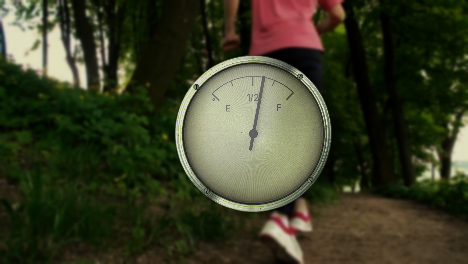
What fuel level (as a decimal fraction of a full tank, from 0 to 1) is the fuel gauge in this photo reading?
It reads 0.625
